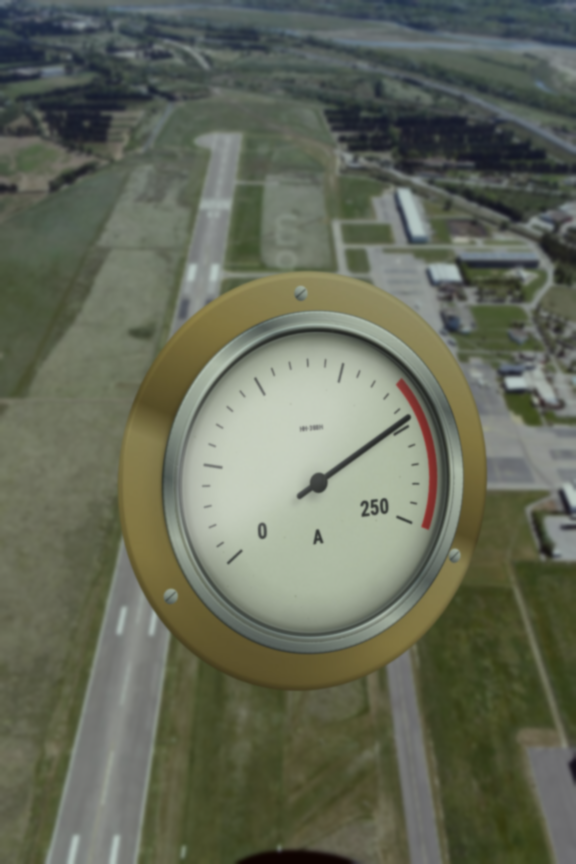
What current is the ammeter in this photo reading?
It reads 195 A
